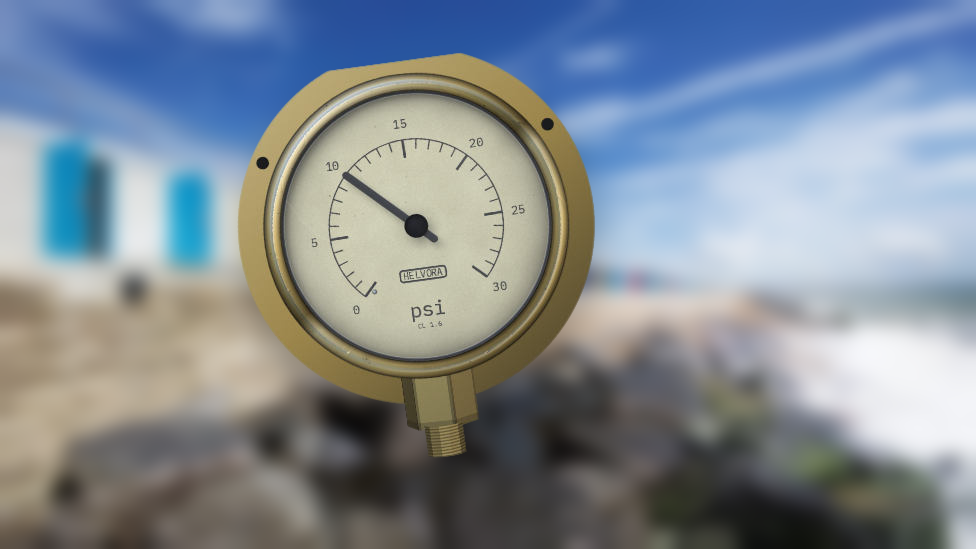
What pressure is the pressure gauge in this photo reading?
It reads 10 psi
